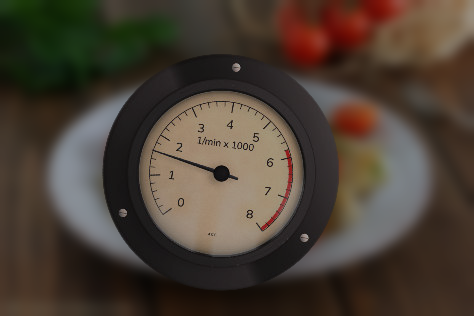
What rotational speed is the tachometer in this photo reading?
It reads 1600 rpm
